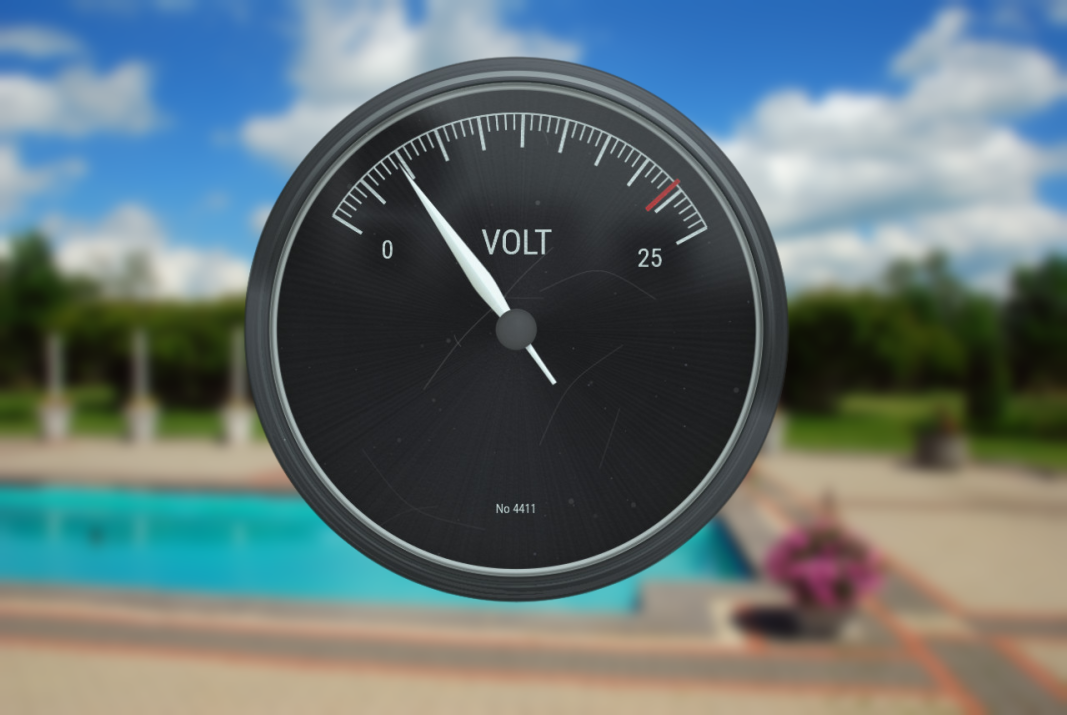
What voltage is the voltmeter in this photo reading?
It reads 4.75 V
